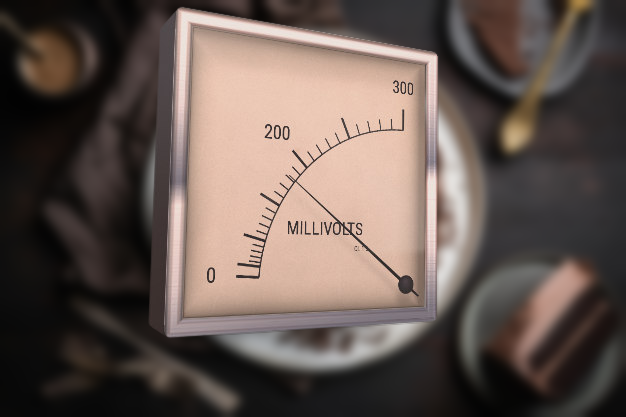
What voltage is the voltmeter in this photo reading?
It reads 180 mV
